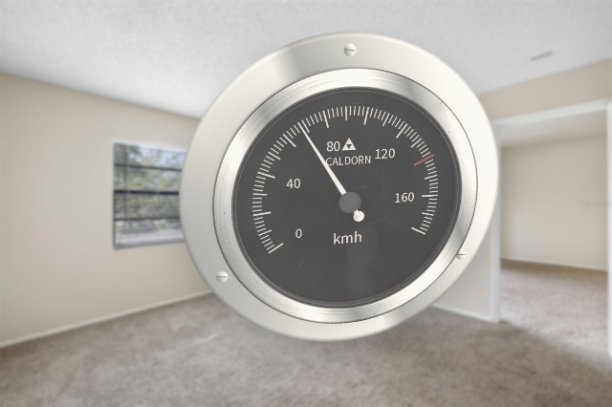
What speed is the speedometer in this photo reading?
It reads 68 km/h
